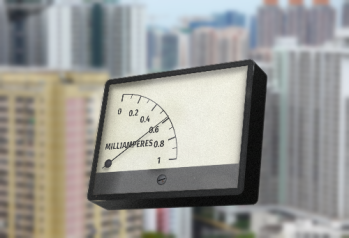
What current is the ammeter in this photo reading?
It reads 0.6 mA
